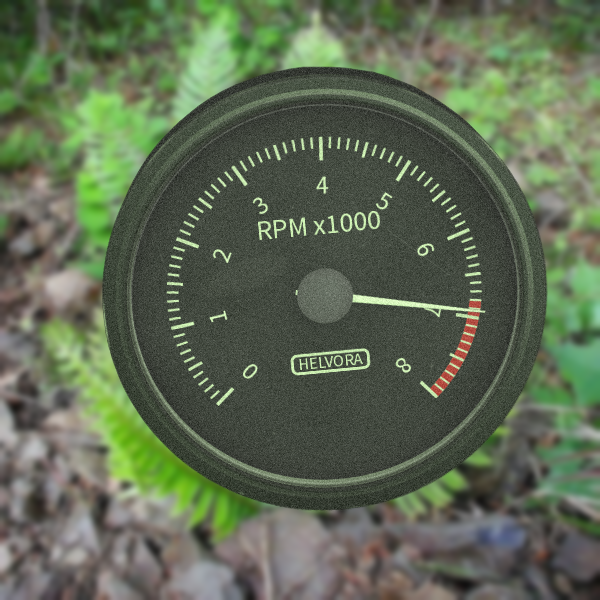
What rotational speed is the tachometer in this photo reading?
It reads 6900 rpm
